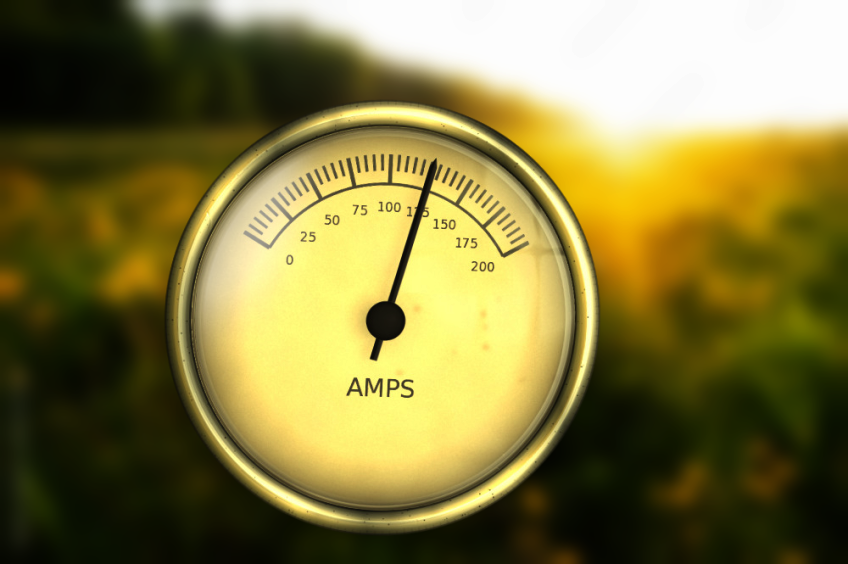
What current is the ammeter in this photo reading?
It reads 125 A
